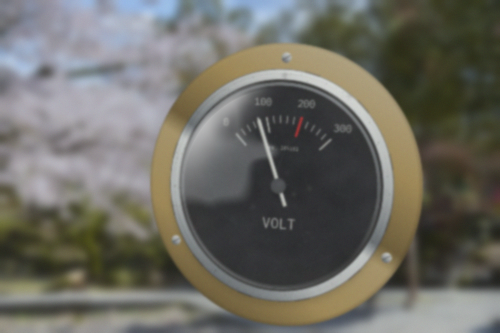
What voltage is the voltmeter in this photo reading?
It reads 80 V
